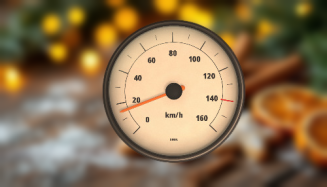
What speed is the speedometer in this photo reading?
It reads 15 km/h
